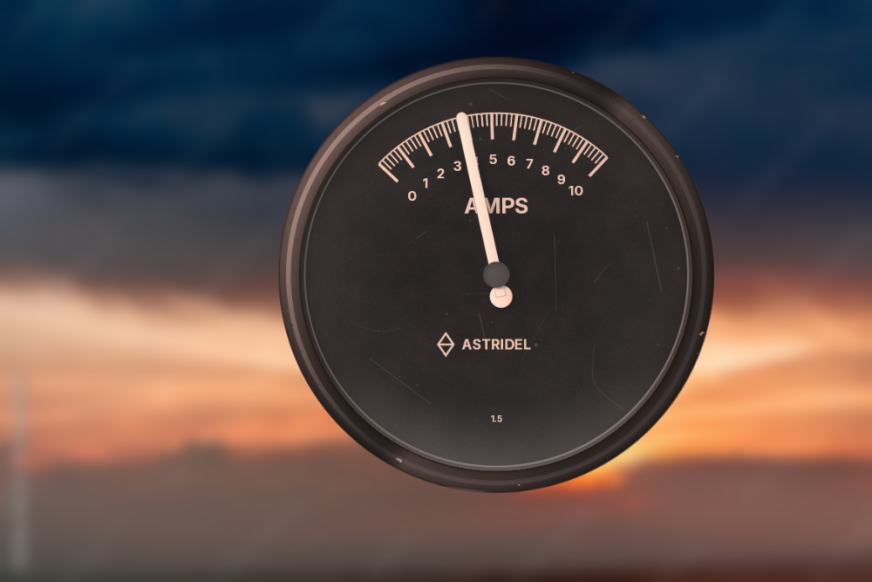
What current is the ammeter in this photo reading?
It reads 3.8 A
